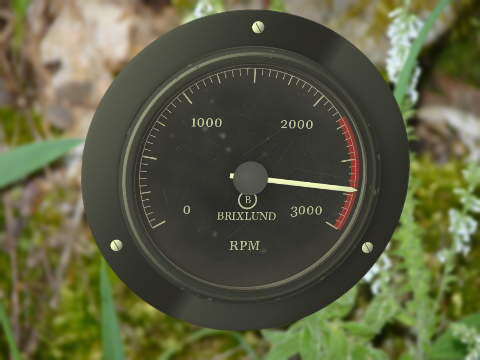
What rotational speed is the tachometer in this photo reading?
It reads 2700 rpm
